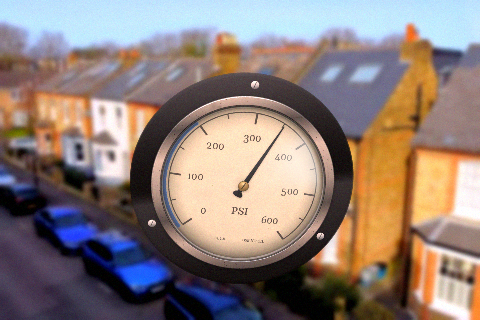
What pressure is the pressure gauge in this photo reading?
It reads 350 psi
